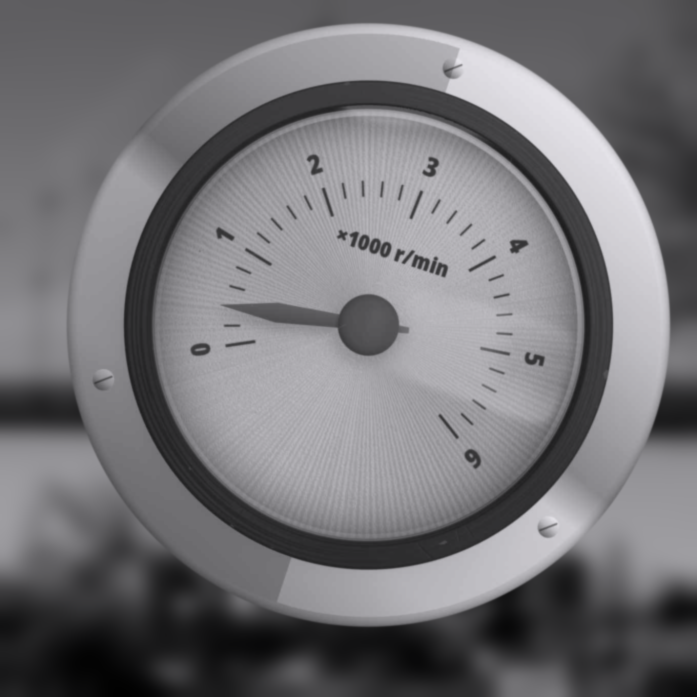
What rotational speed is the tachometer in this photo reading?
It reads 400 rpm
